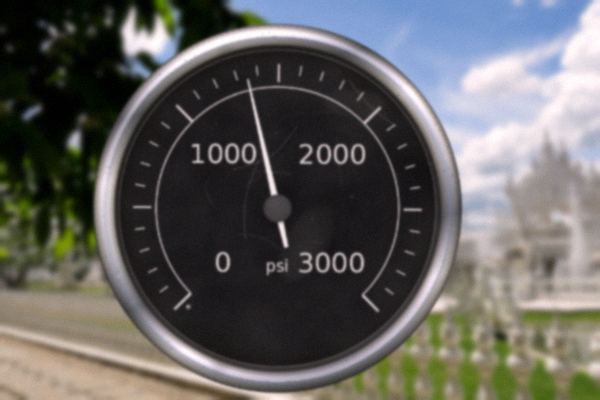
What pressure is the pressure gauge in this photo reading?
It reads 1350 psi
